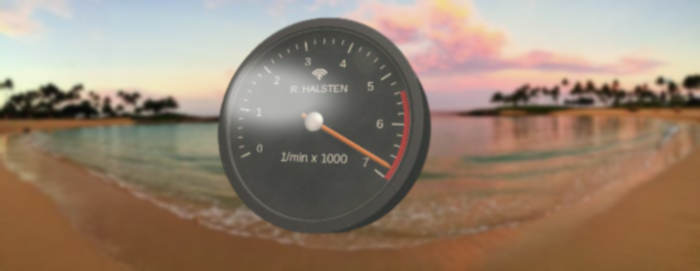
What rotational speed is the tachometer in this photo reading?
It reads 6800 rpm
